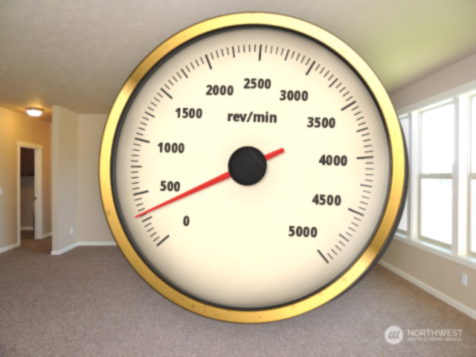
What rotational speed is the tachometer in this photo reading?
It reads 300 rpm
